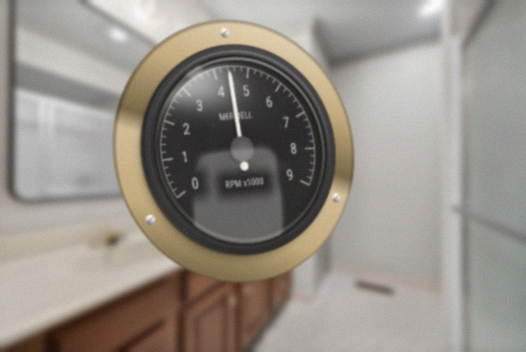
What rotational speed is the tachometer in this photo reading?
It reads 4400 rpm
